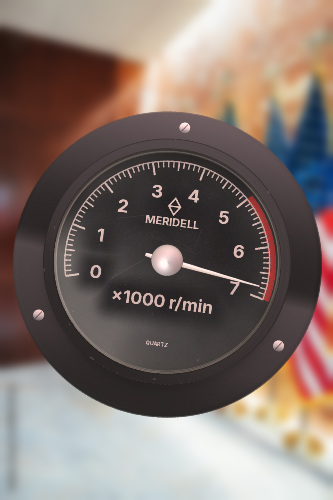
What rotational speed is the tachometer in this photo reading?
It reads 6800 rpm
